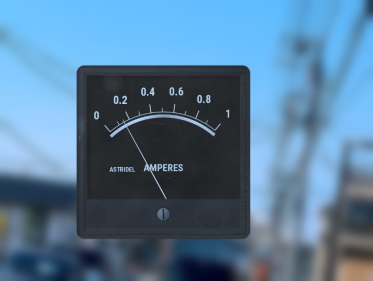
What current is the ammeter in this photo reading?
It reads 0.15 A
